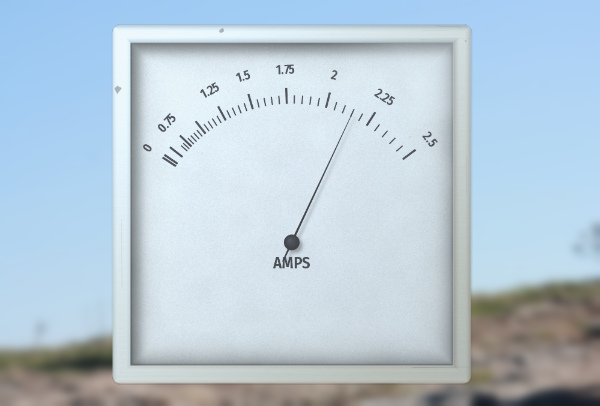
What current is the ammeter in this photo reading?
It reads 2.15 A
